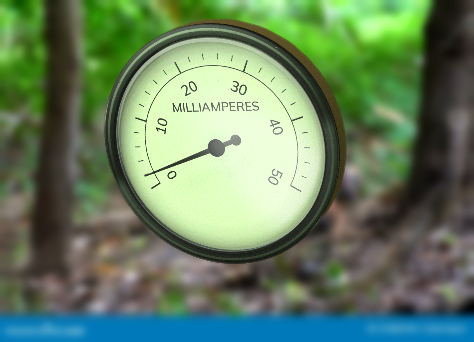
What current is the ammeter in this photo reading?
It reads 2 mA
